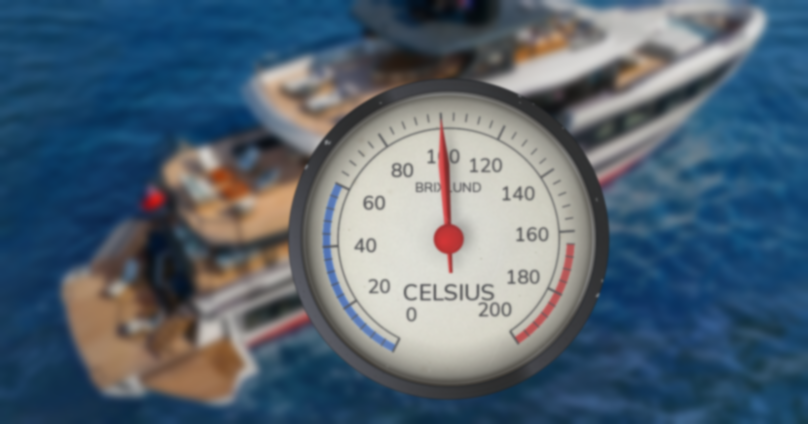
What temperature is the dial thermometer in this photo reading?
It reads 100 °C
